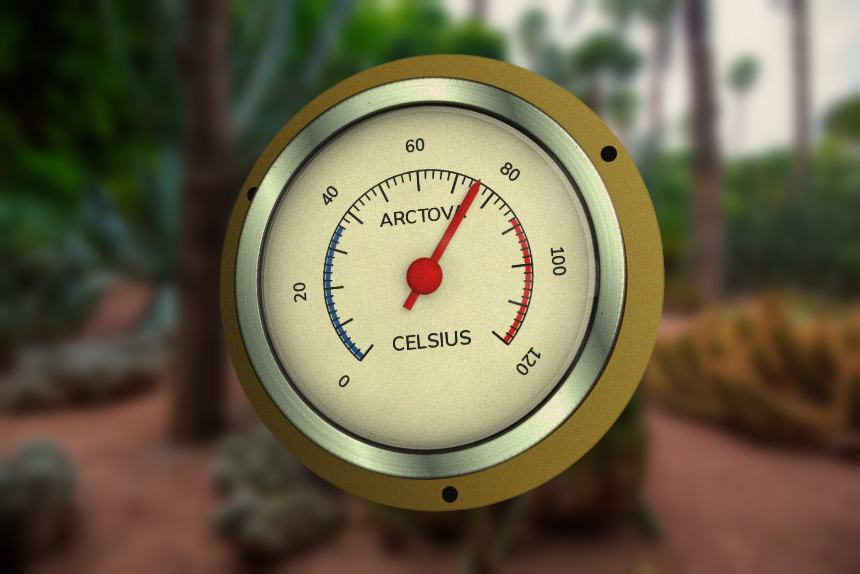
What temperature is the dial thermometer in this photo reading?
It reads 76 °C
